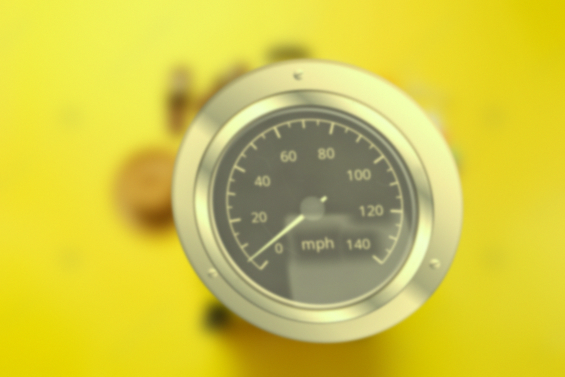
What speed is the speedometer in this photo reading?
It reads 5 mph
